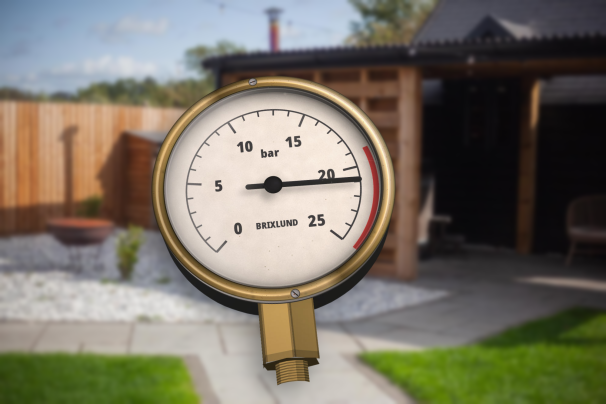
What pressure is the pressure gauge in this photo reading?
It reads 21 bar
